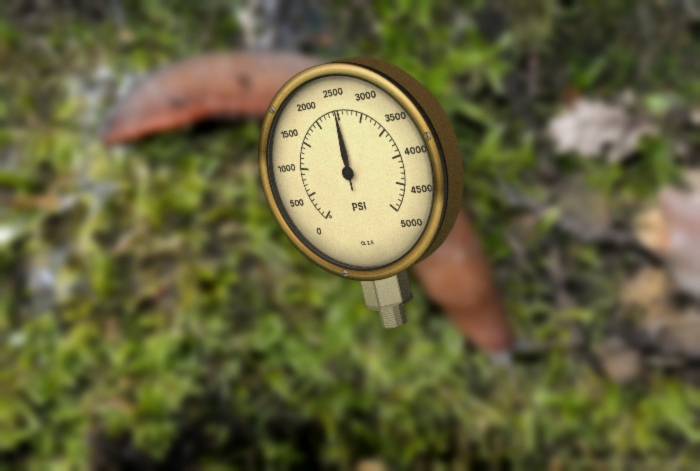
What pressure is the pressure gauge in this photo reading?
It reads 2500 psi
